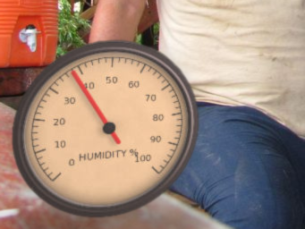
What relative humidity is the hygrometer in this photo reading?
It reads 38 %
